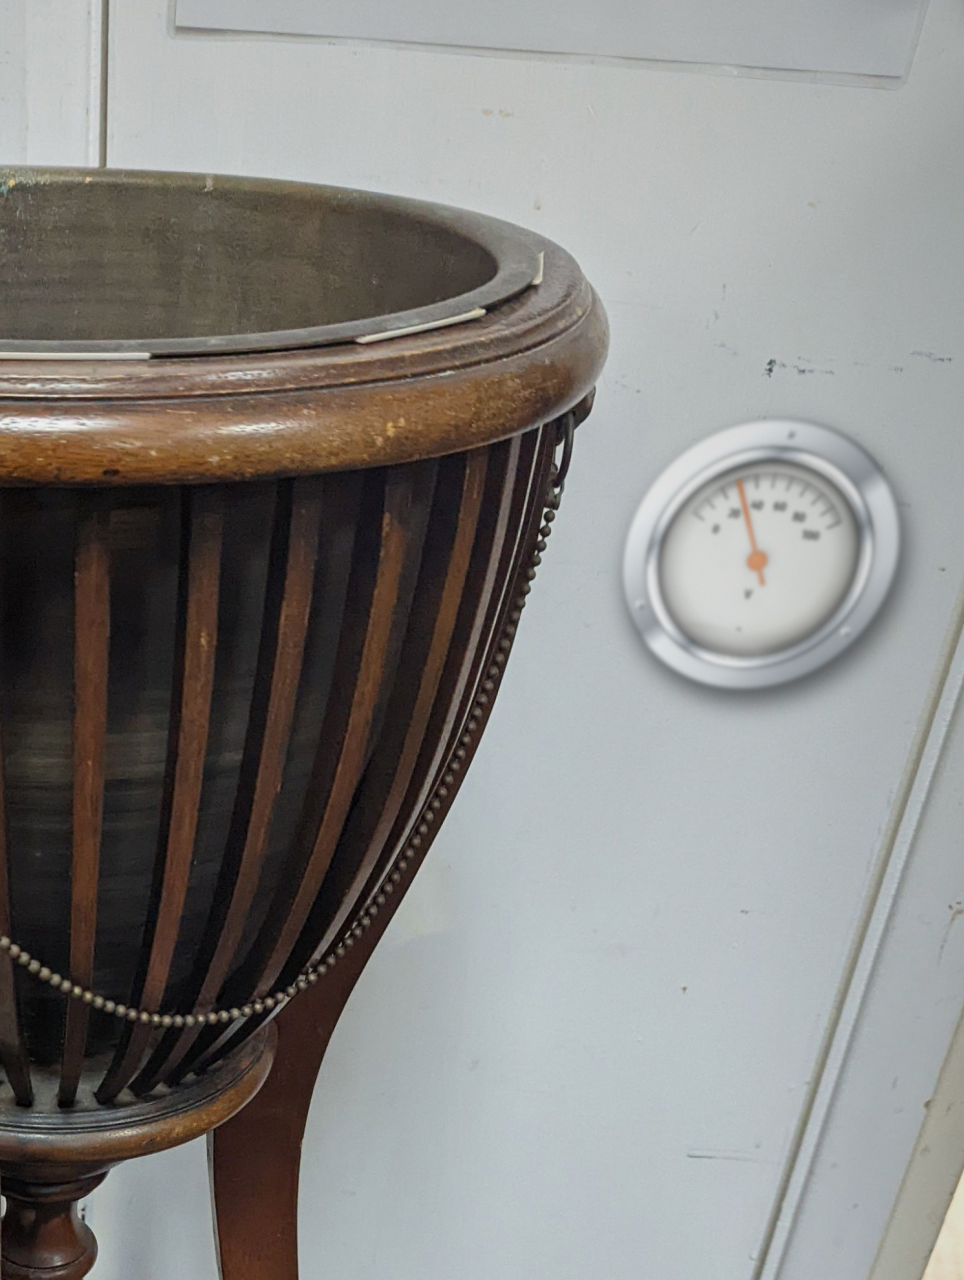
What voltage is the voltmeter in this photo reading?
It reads 30 V
